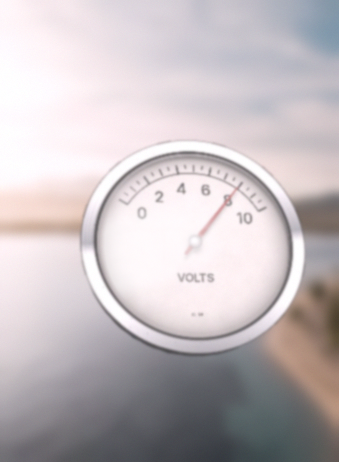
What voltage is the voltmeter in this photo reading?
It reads 8 V
